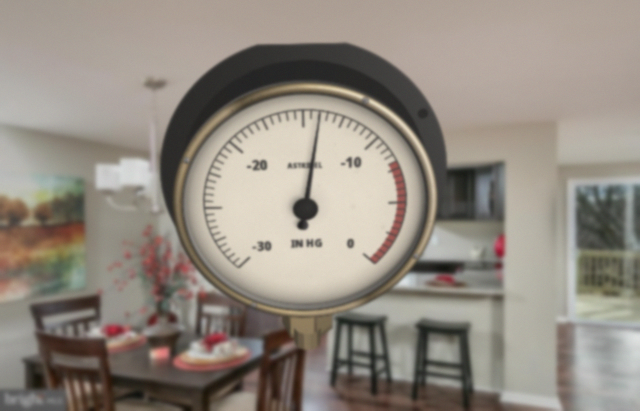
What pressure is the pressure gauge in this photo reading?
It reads -14 inHg
